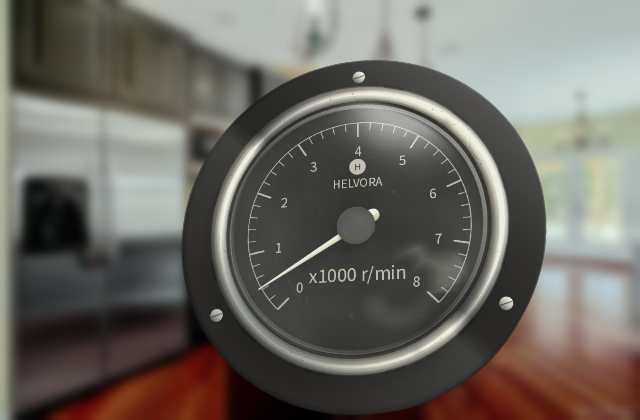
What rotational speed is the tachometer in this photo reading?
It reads 400 rpm
